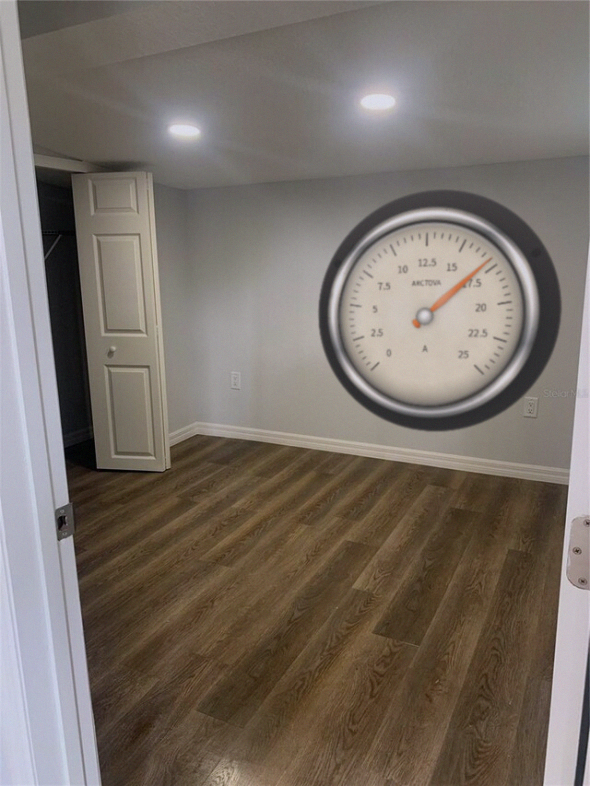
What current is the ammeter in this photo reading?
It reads 17 A
